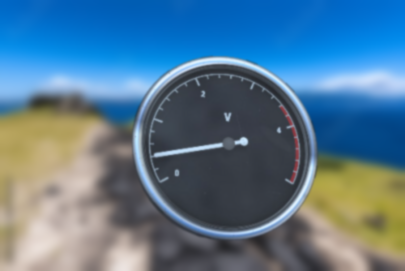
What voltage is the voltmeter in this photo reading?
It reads 0.4 V
